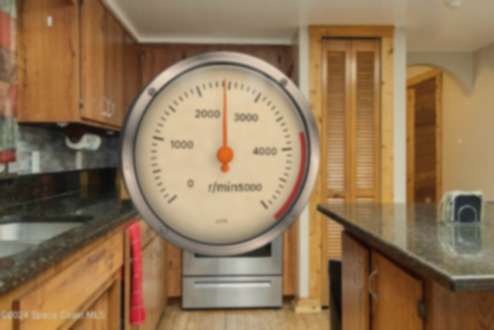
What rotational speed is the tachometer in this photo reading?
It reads 2400 rpm
